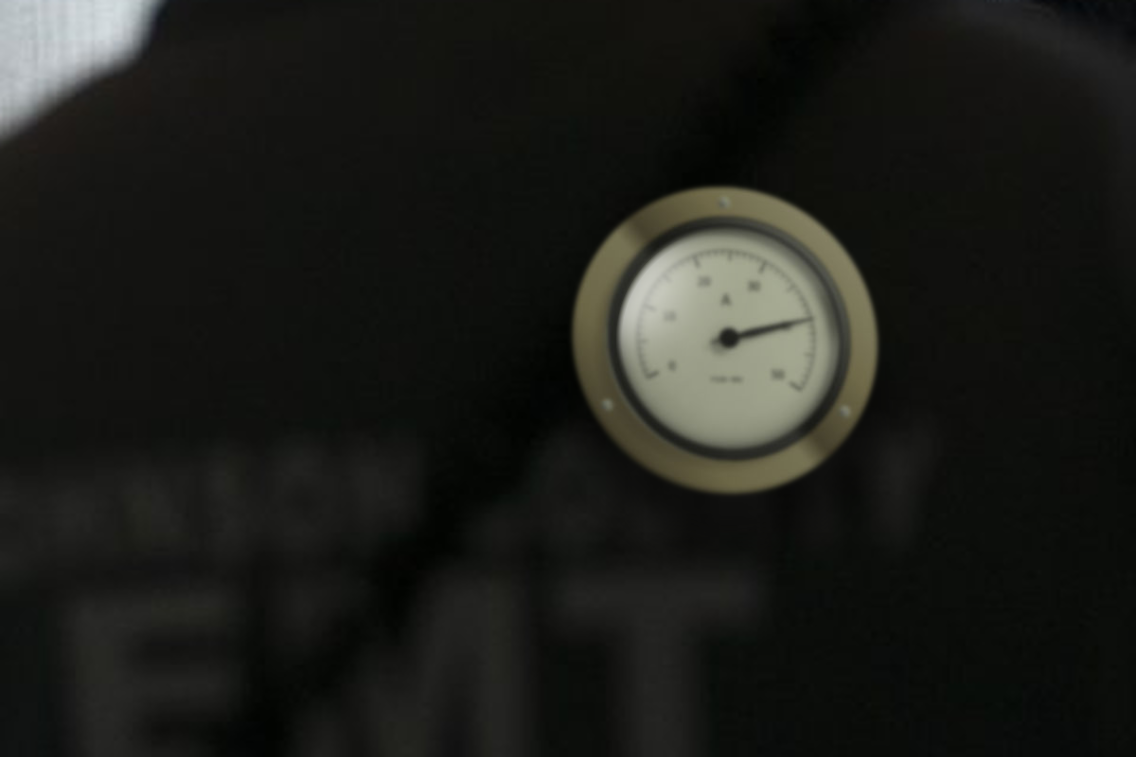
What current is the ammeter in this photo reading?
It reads 40 A
